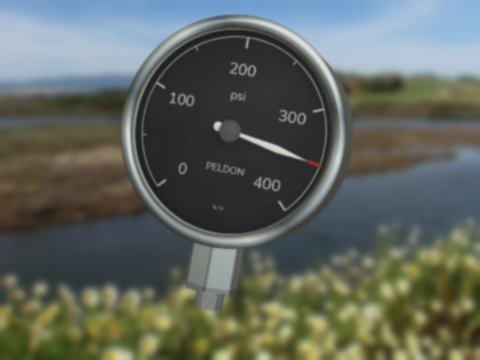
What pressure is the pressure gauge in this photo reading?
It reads 350 psi
